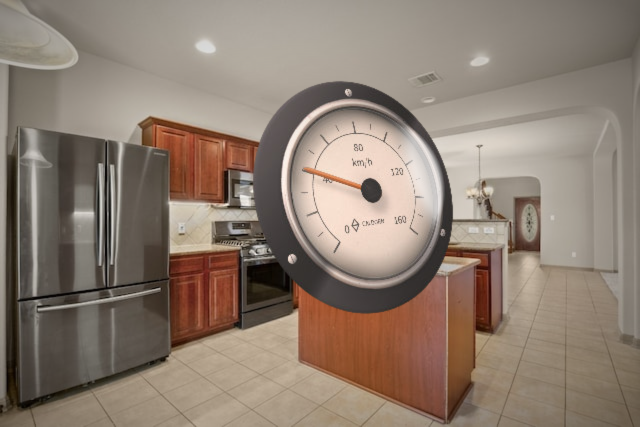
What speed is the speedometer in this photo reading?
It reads 40 km/h
